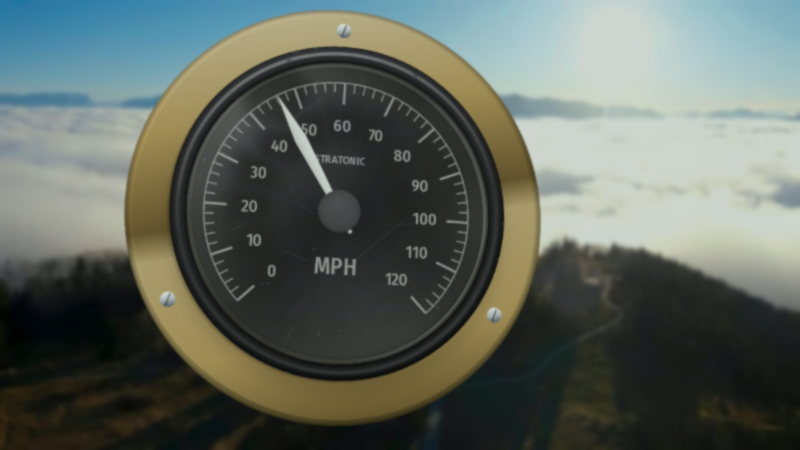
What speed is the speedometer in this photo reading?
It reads 46 mph
